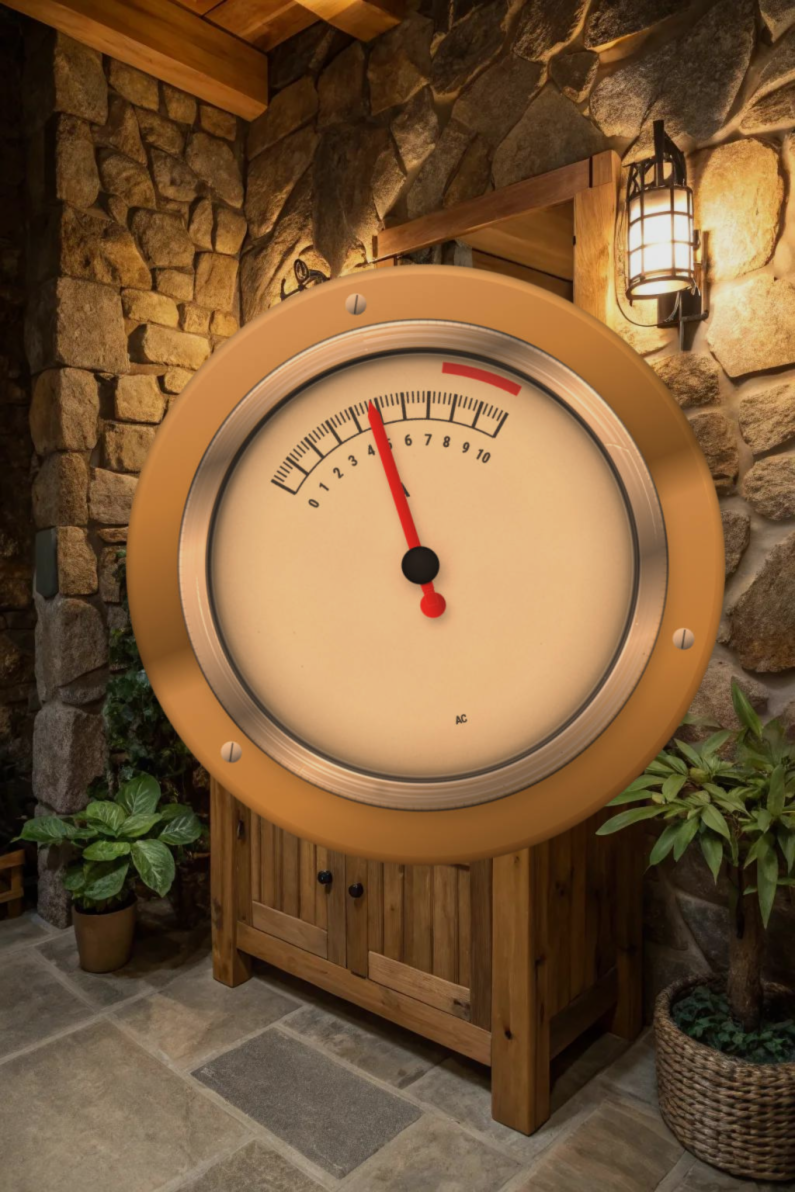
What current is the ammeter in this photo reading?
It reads 4.8 A
